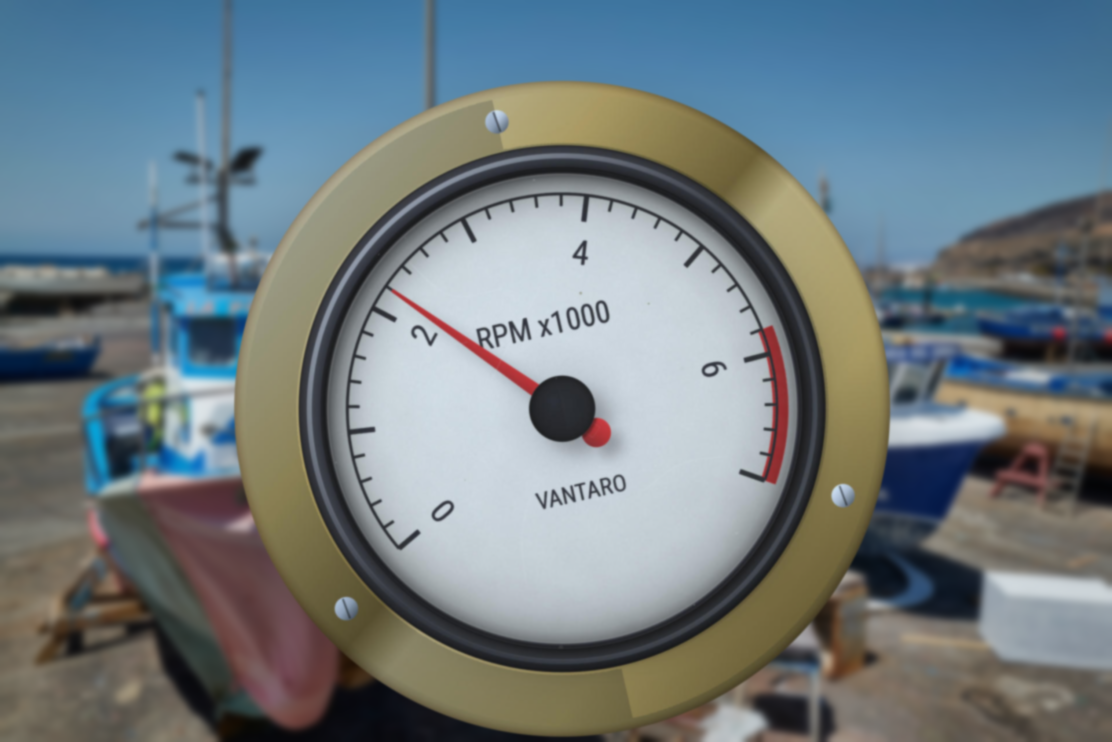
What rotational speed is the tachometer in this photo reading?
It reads 2200 rpm
